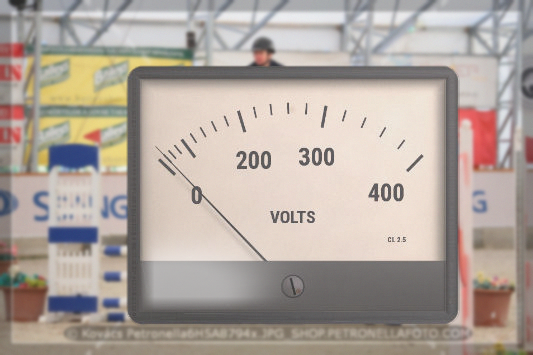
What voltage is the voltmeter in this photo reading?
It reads 40 V
